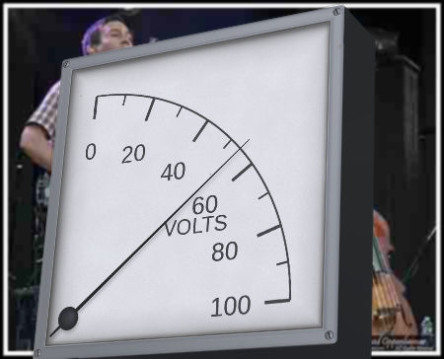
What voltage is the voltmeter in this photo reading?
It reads 55 V
